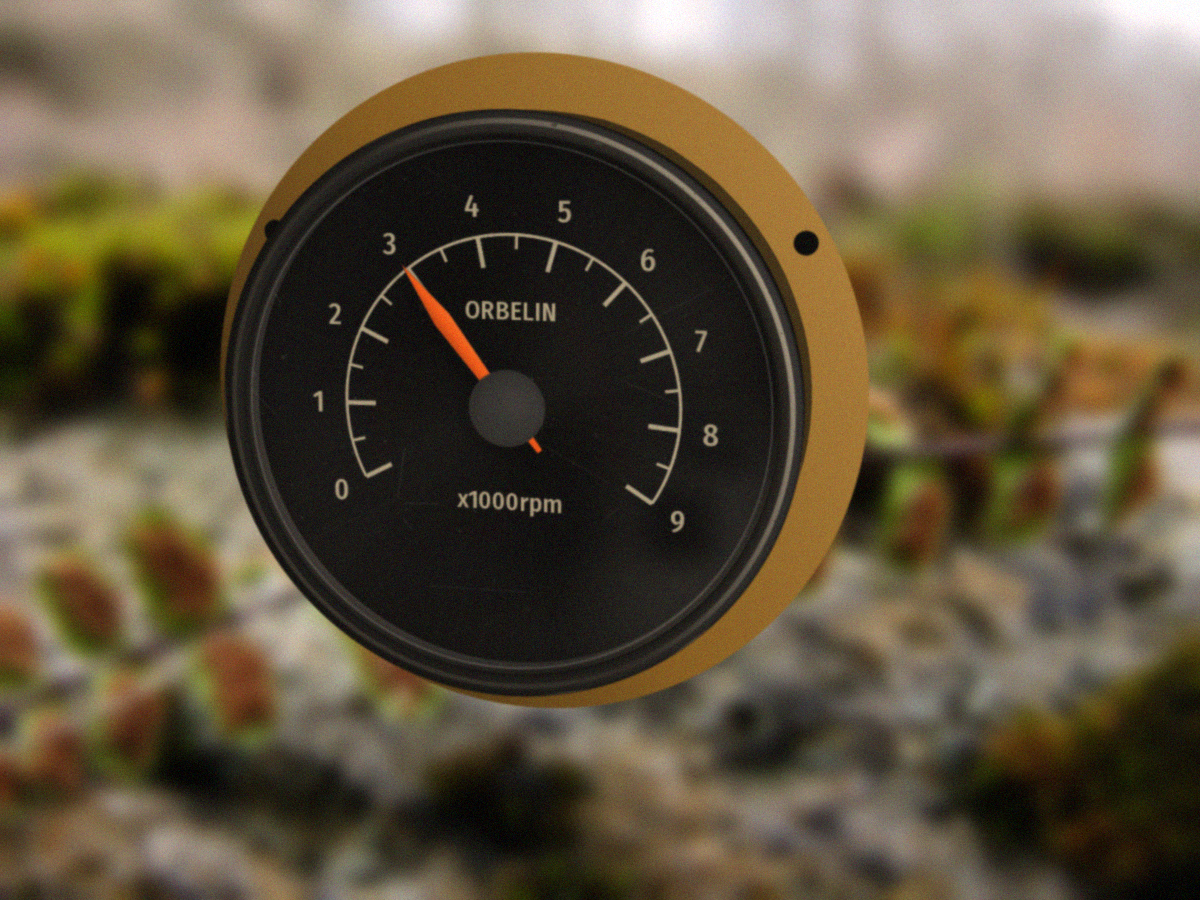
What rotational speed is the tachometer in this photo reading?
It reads 3000 rpm
